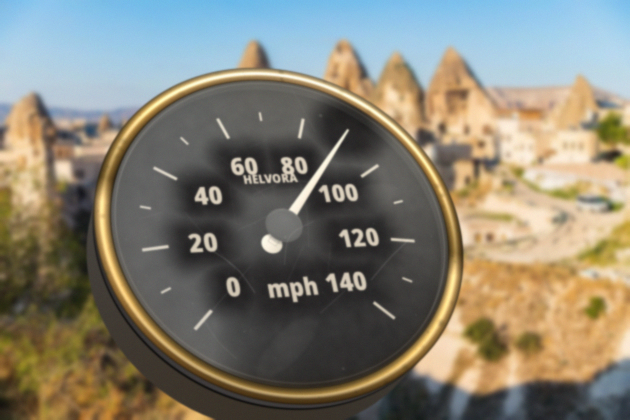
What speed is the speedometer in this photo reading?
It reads 90 mph
